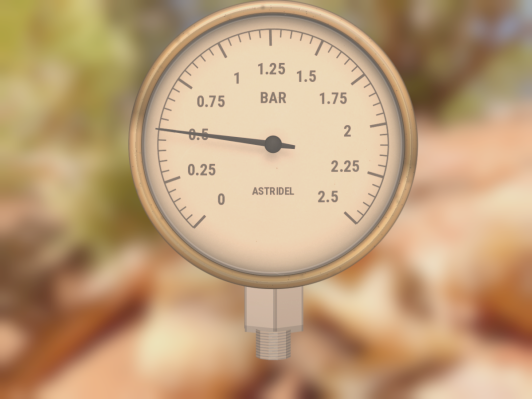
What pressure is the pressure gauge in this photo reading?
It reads 0.5 bar
